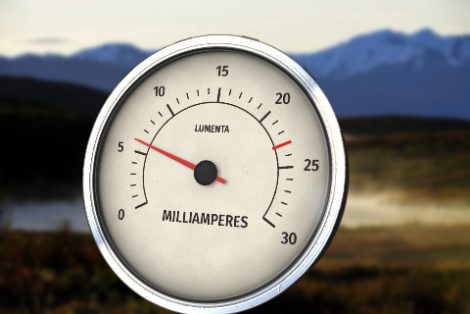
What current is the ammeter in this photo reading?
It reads 6 mA
